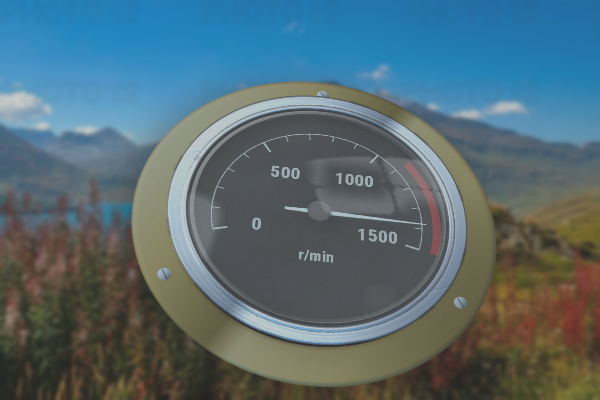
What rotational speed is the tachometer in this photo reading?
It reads 1400 rpm
